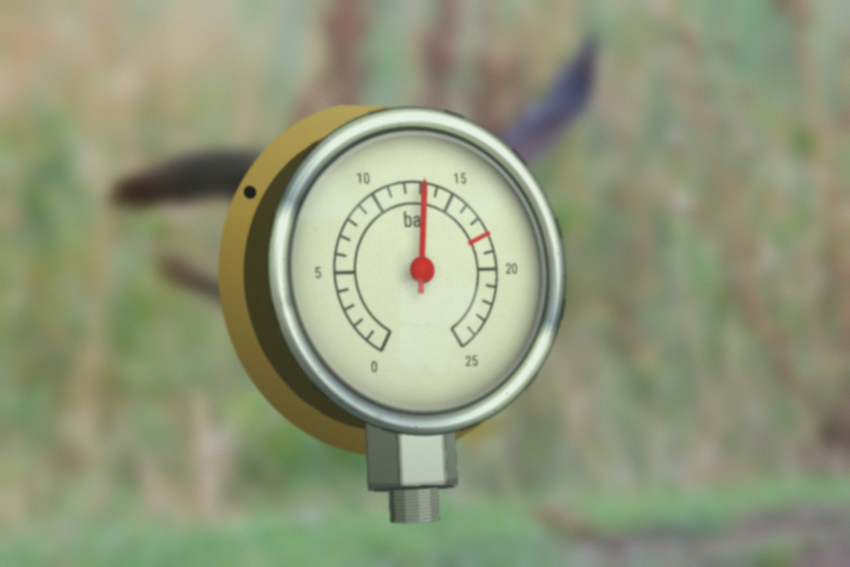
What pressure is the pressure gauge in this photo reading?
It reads 13 bar
